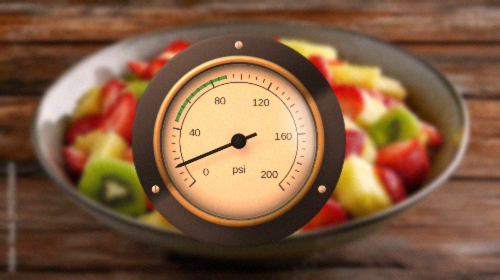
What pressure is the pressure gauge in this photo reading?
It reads 15 psi
